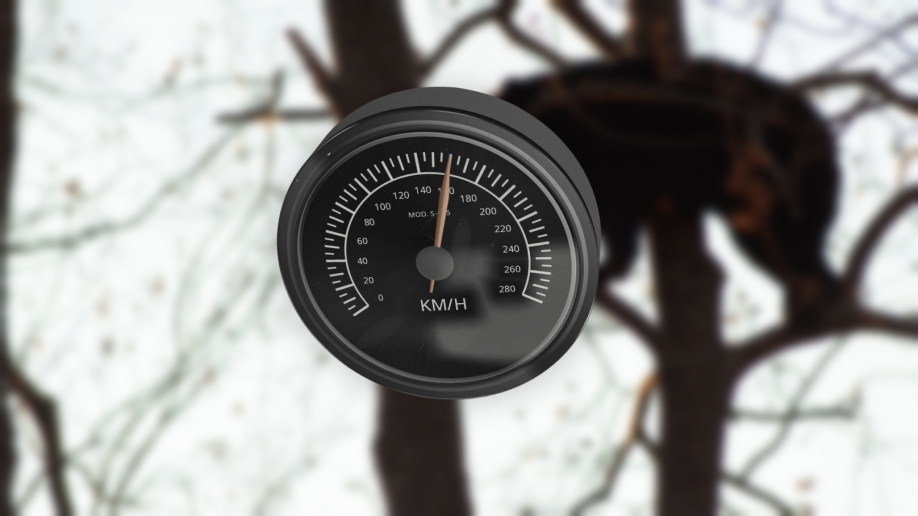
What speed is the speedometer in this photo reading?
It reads 160 km/h
